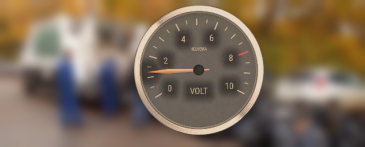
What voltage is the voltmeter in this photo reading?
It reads 1.25 V
